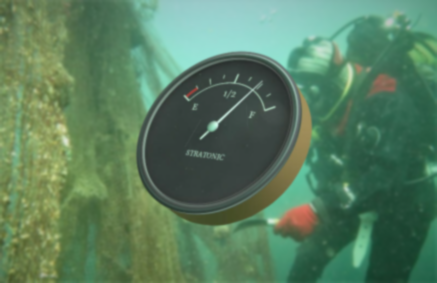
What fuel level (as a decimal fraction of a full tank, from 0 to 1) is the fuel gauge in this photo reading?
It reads 0.75
